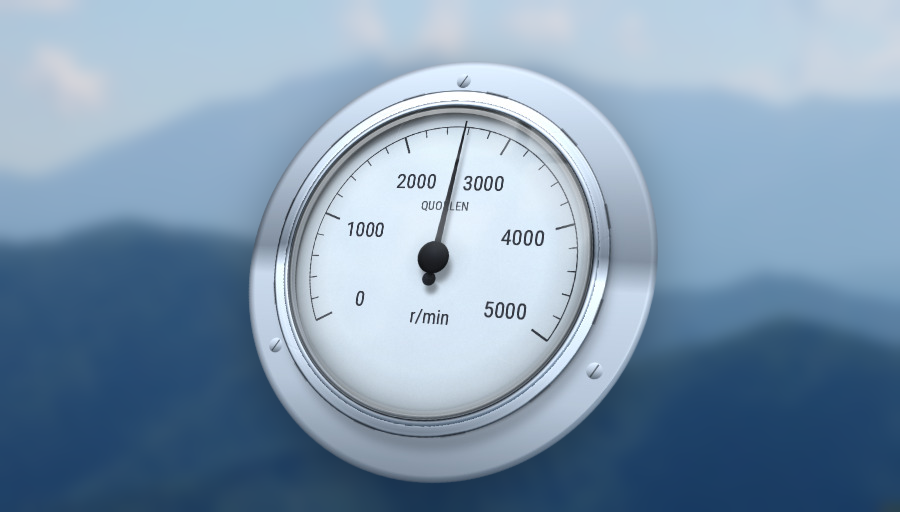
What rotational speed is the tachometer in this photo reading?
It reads 2600 rpm
